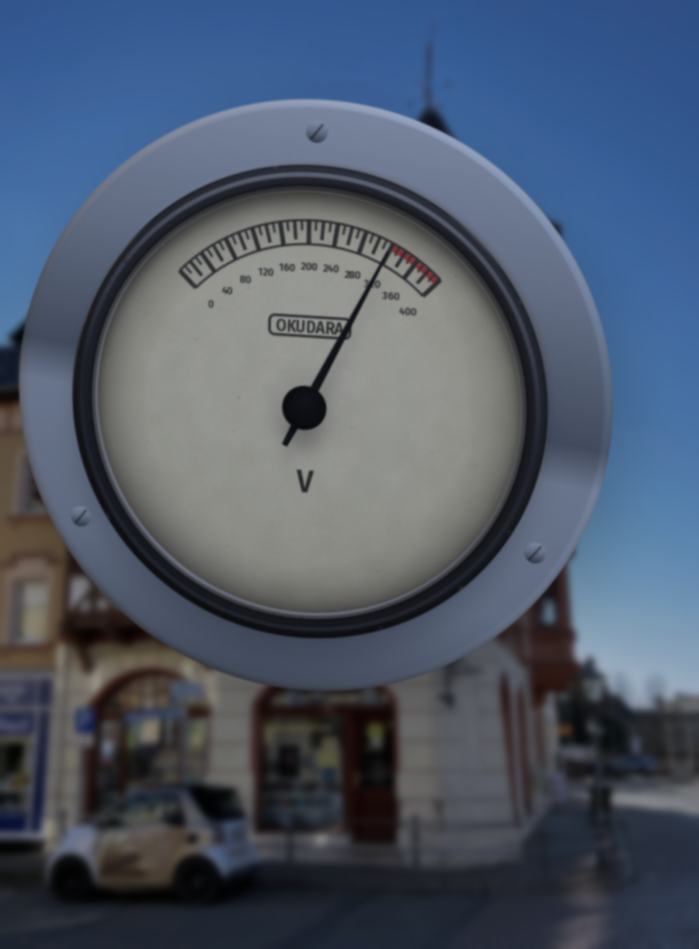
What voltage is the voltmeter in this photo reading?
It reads 320 V
